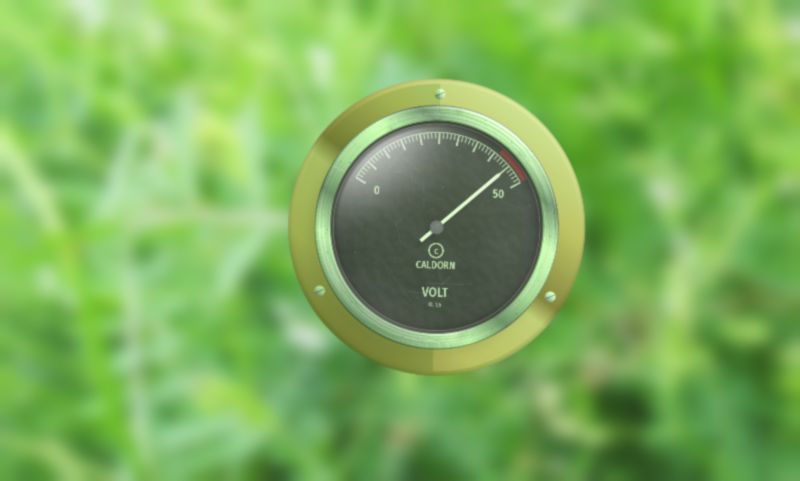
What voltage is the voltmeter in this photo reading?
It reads 45 V
